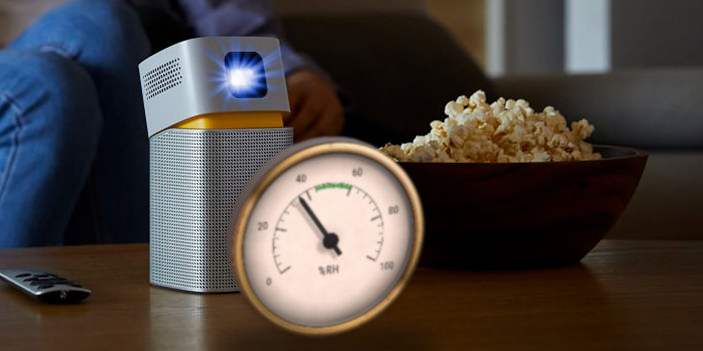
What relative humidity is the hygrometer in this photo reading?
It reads 36 %
